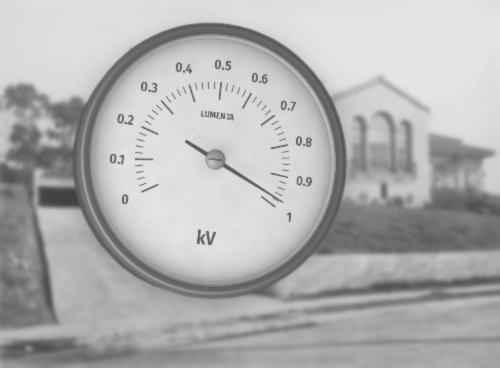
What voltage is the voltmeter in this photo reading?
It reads 0.98 kV
